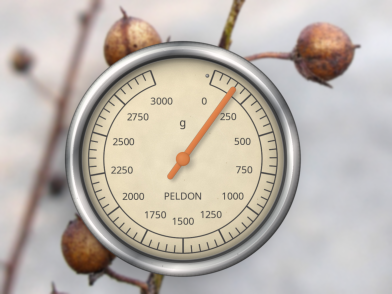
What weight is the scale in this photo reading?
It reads 150 g
